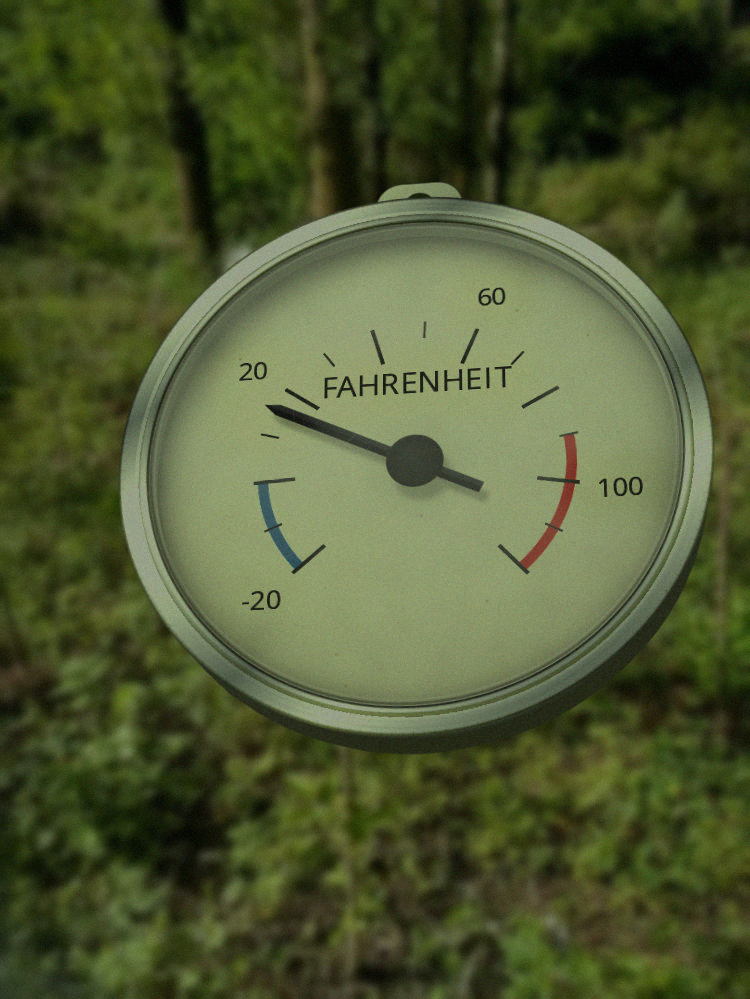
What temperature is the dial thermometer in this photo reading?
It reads 15 °F
